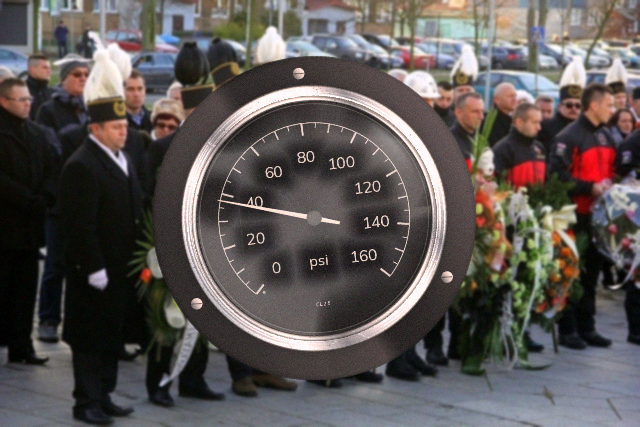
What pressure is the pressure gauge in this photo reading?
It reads 37.5 psi
